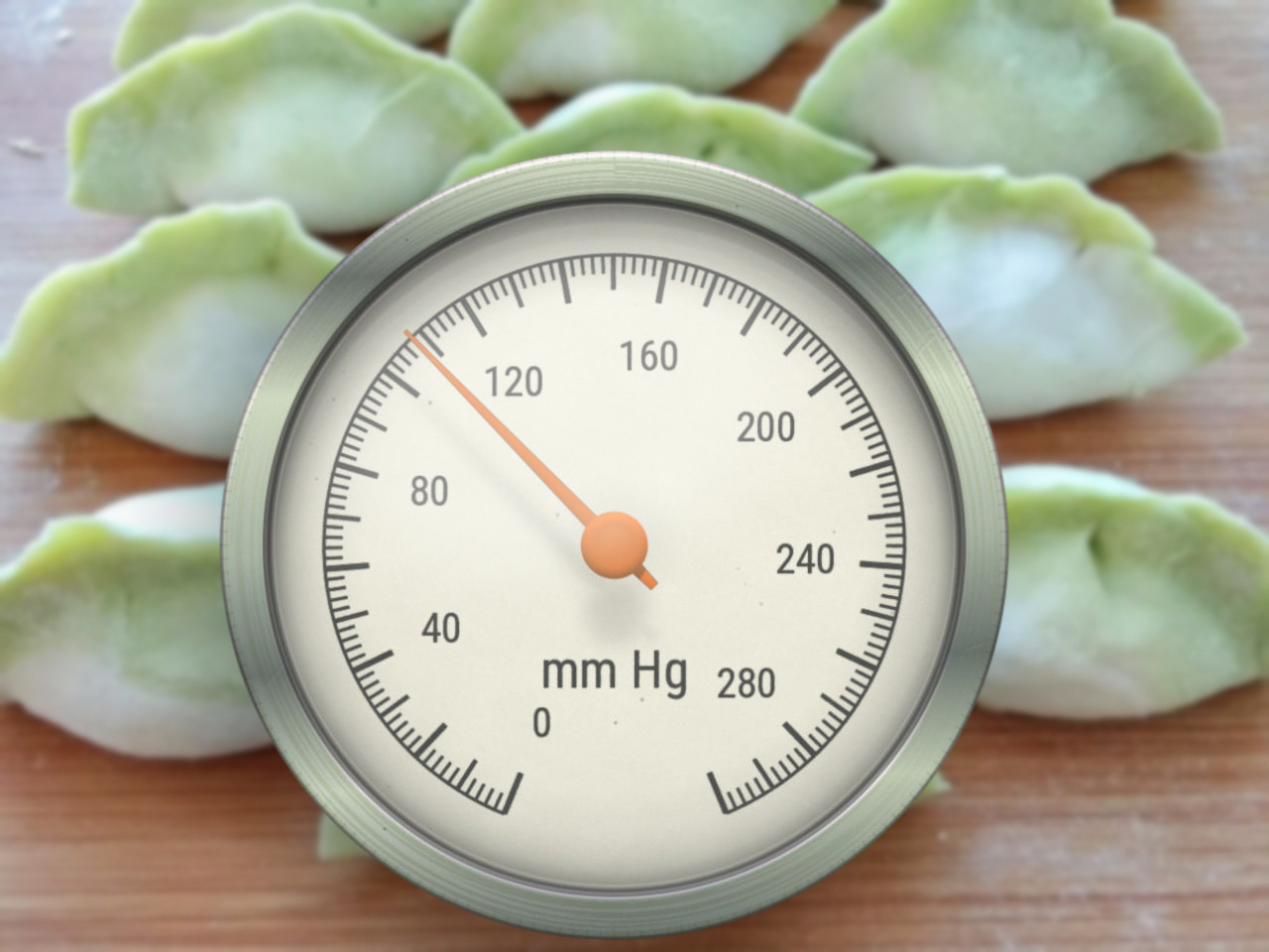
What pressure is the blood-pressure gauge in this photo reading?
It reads 108 mmHg
